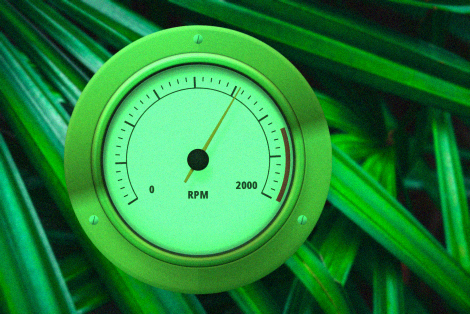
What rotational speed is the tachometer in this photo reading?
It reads 1275 rpm
